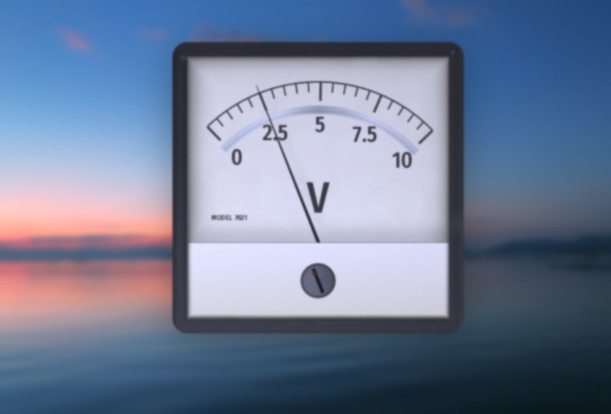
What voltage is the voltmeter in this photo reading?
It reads 2.5 V
